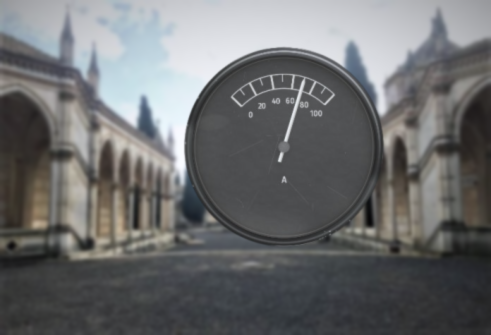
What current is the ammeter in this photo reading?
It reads 70 A
